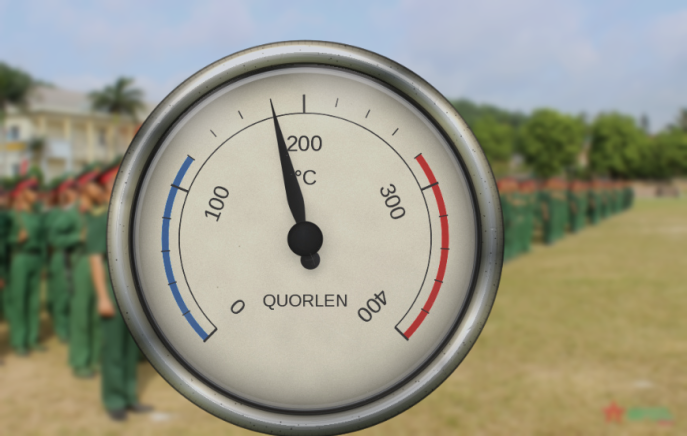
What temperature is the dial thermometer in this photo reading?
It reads 180 °C
